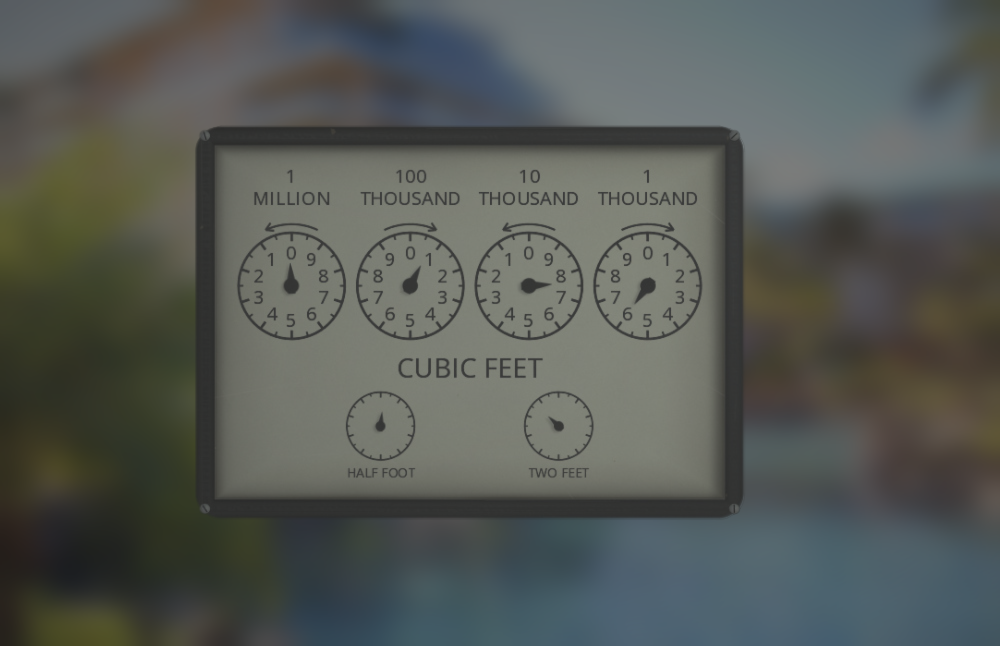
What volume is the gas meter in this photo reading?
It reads 7600 ft³
